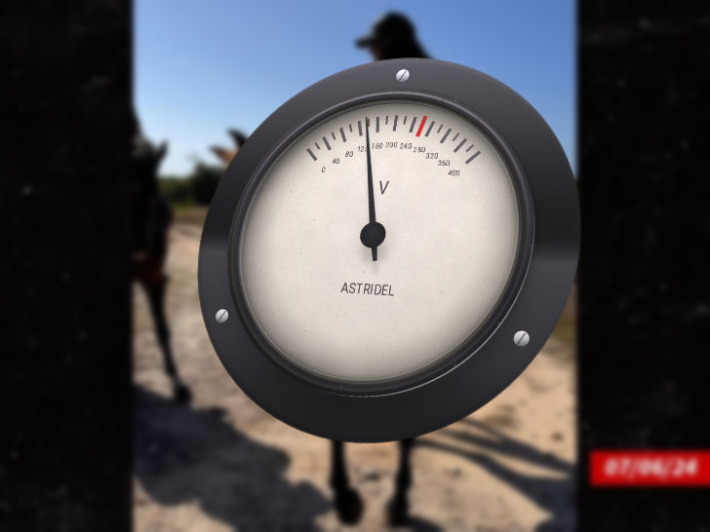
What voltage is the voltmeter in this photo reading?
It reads 140 V
